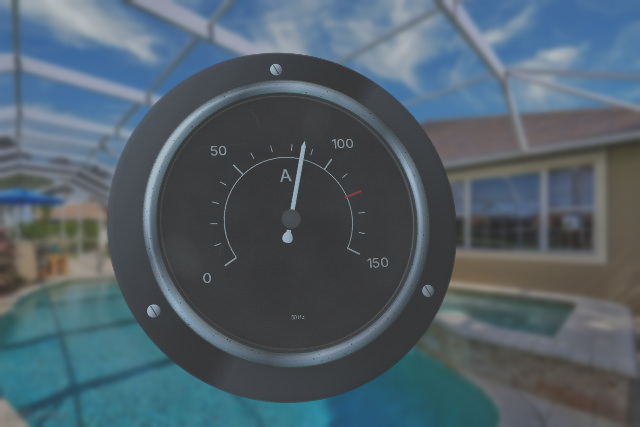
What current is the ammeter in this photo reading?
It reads 85 A
